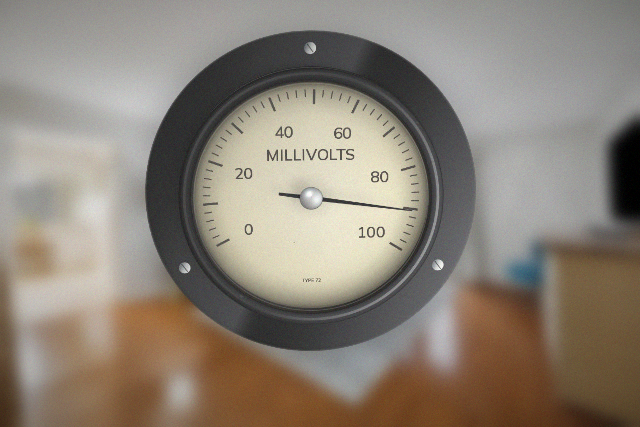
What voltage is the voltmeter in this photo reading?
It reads 90 mV
